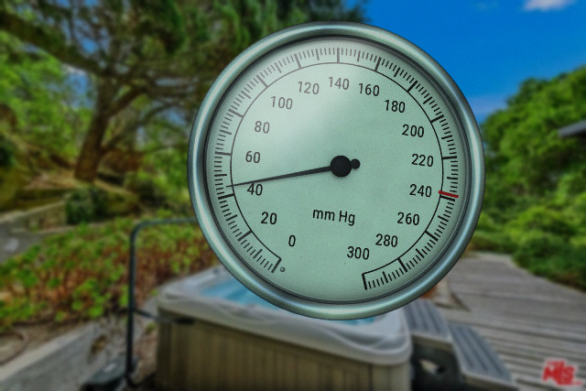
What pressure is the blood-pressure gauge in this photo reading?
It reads 44 mmHg
